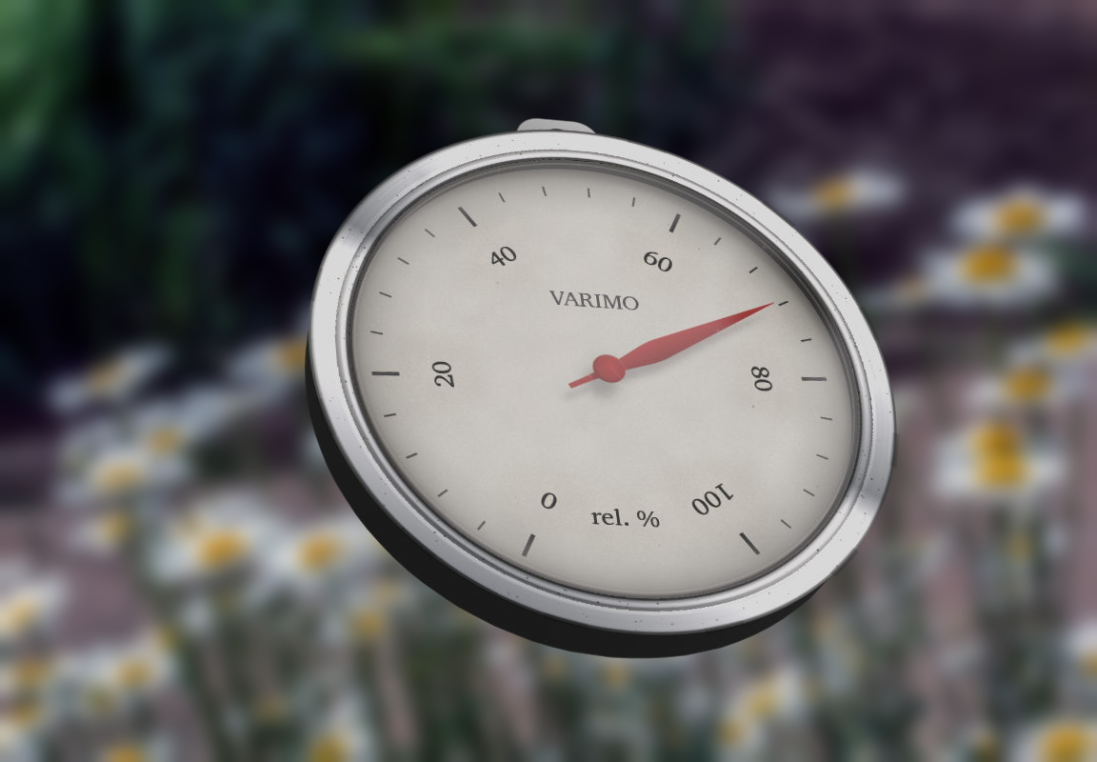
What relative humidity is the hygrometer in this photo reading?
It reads 72 %
